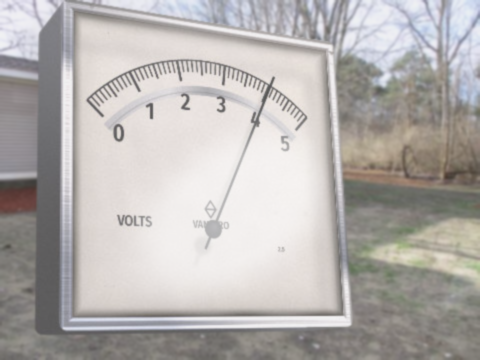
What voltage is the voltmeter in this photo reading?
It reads 4 V
